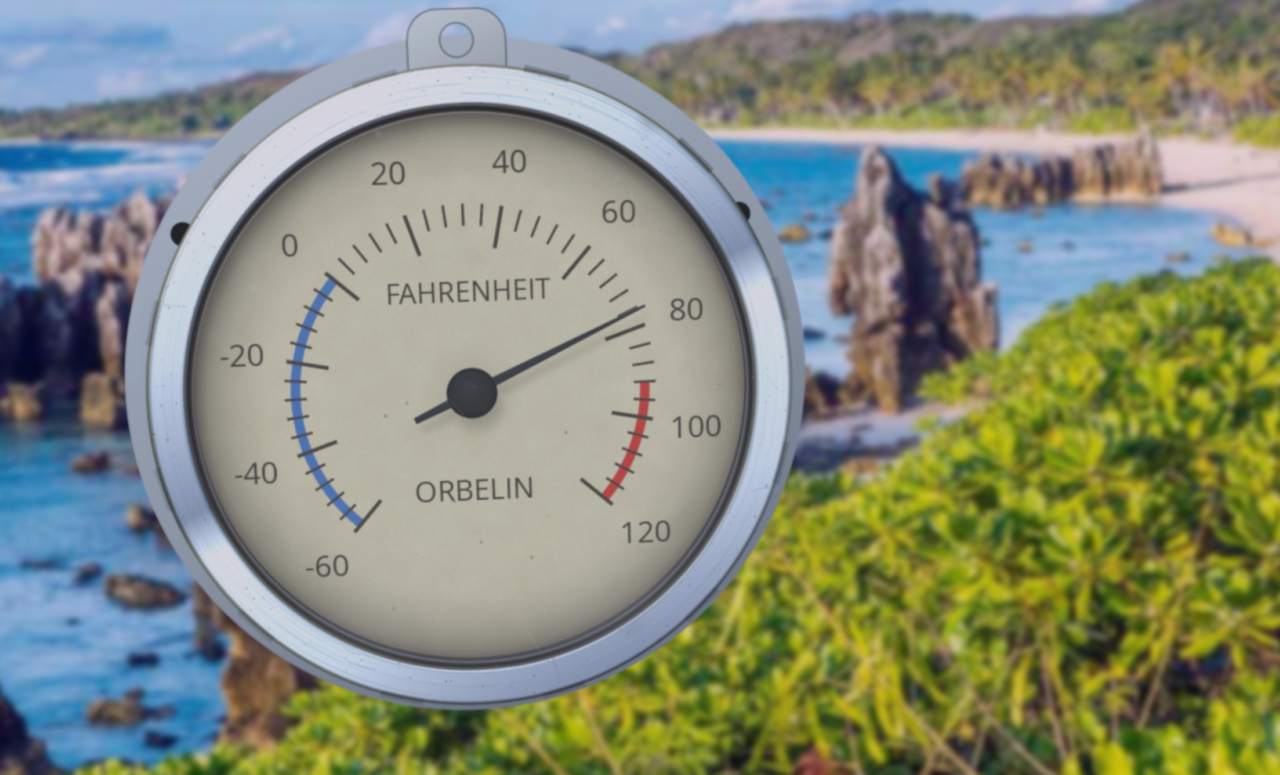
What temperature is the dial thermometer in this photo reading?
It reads 76 °F
